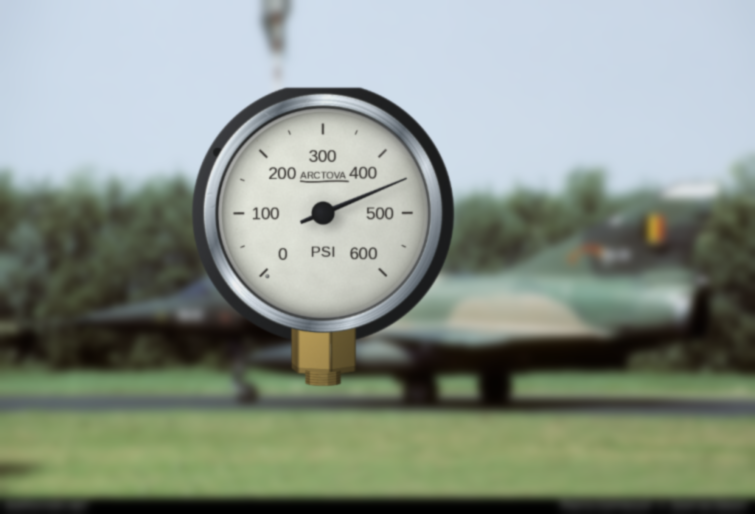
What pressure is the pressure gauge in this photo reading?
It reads 450 psi
